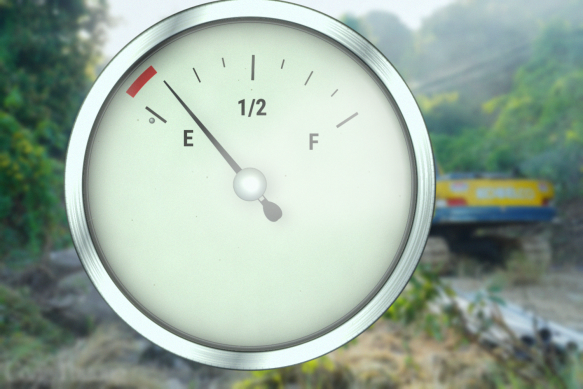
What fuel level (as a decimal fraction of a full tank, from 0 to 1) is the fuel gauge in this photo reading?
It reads 0.125
